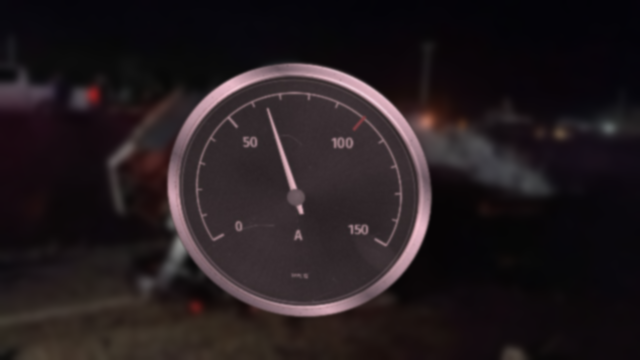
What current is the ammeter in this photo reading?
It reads 65 A
